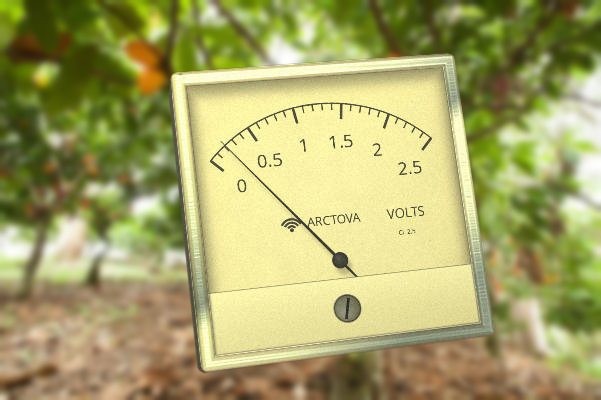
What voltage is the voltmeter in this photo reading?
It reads 0.2 V
